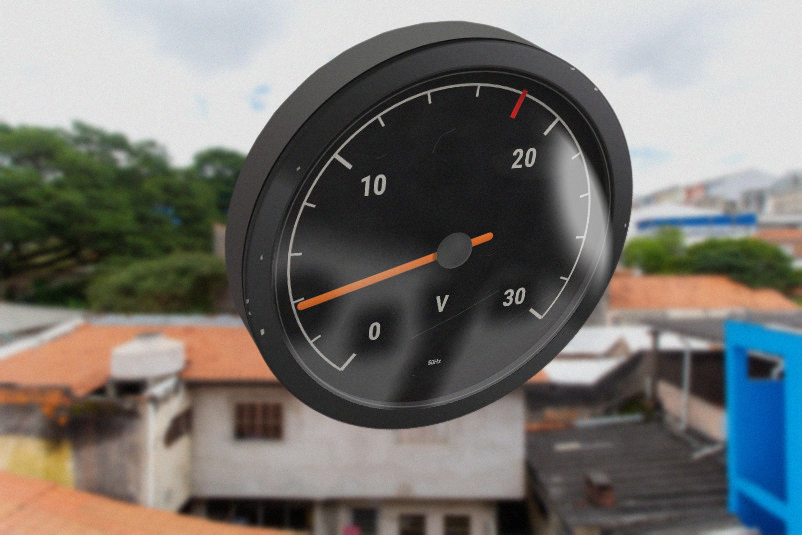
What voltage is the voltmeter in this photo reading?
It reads 4 V
